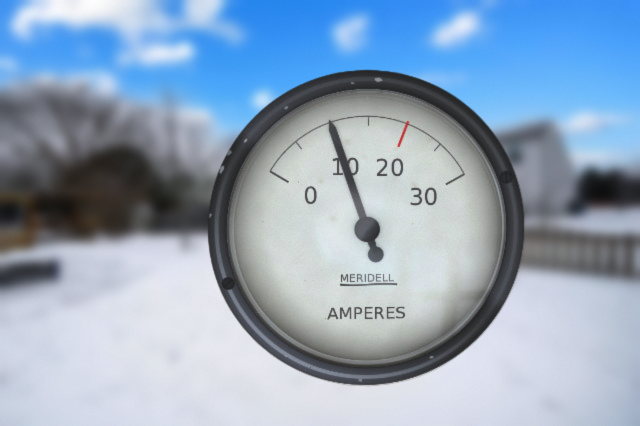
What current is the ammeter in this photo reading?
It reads 10 A
